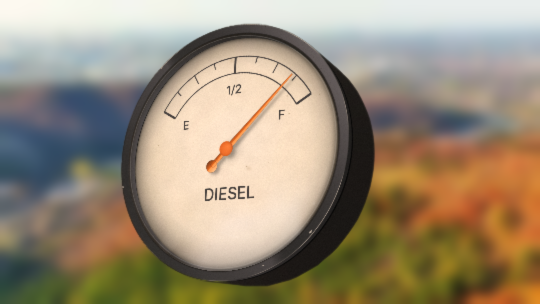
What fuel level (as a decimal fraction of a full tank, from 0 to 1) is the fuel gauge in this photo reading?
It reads 0.875
